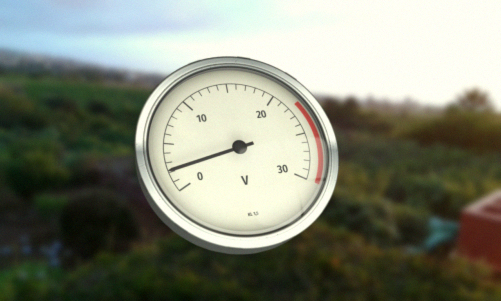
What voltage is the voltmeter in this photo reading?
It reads 2 V
